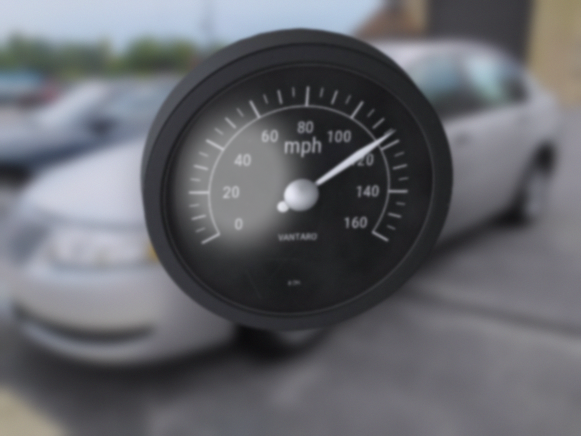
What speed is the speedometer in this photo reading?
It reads 115 mph
